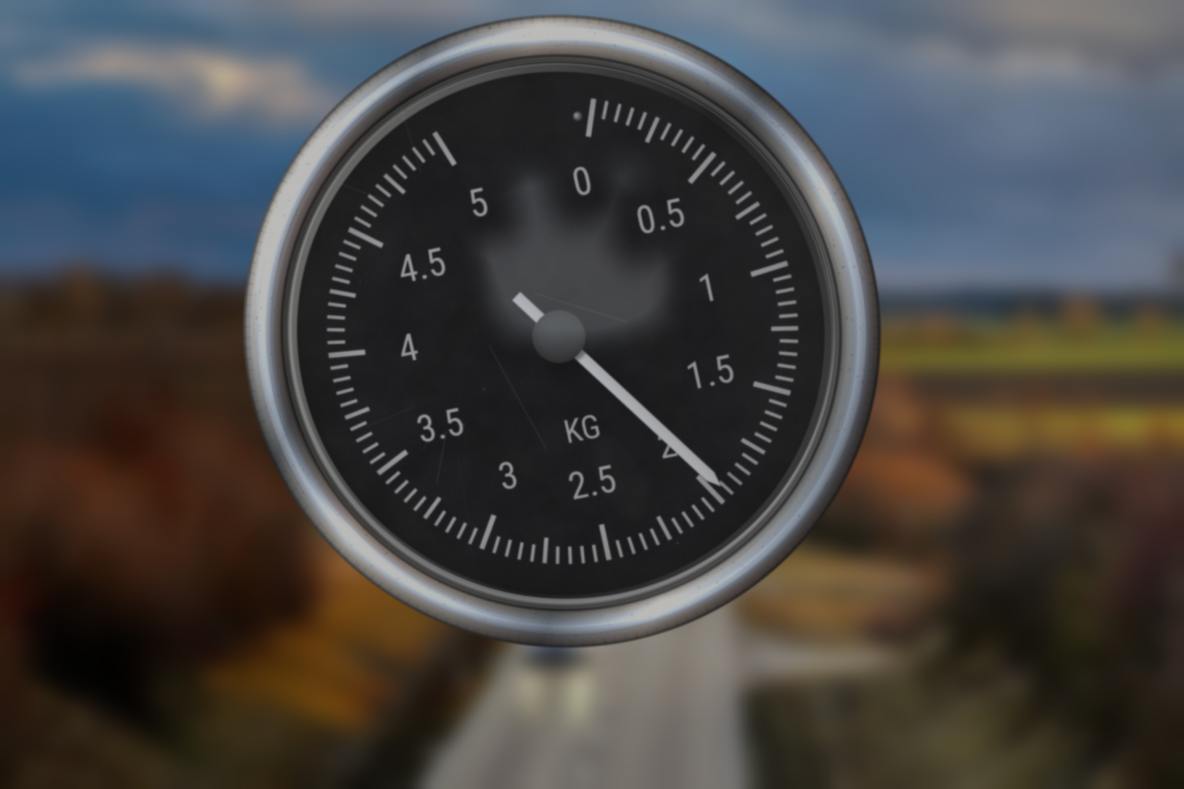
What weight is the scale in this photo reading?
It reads 1.95 kg
